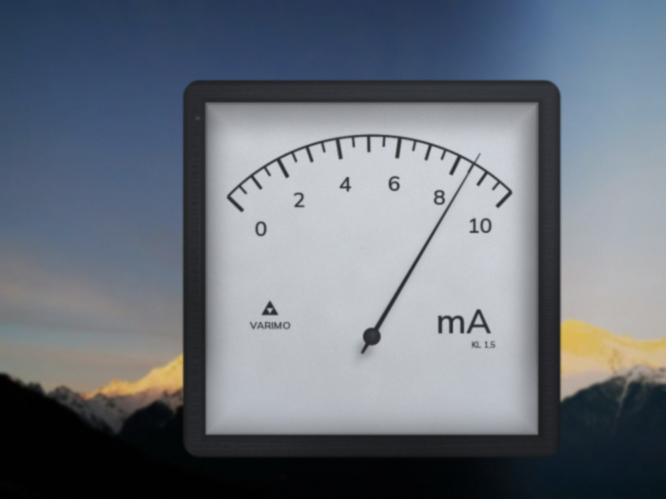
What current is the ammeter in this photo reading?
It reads 8.5 mA
